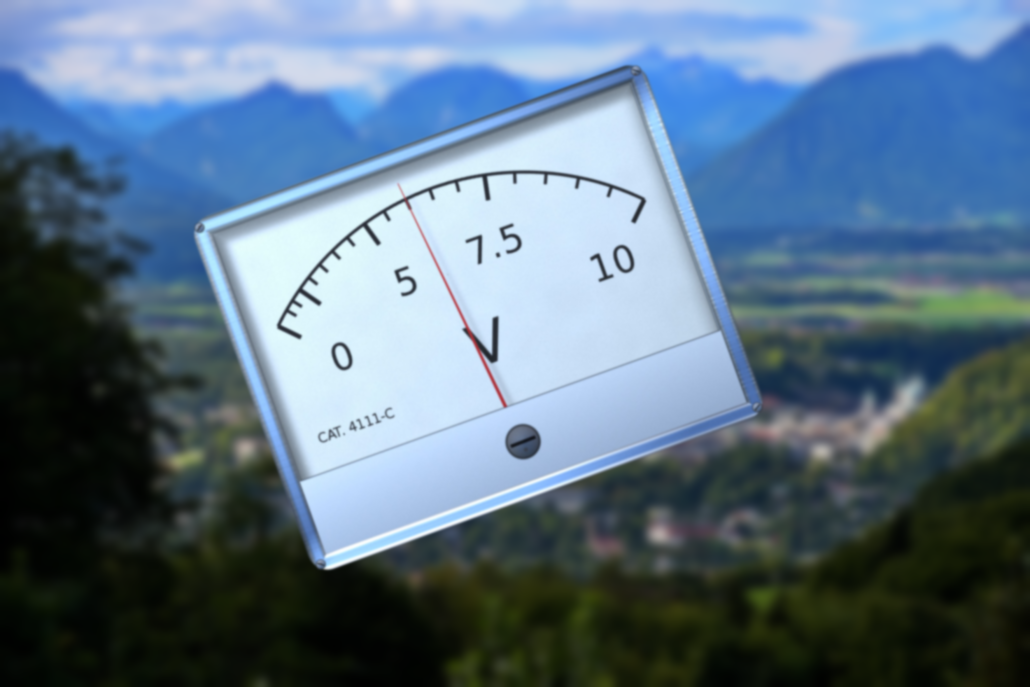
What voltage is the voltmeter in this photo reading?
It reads 6 V
